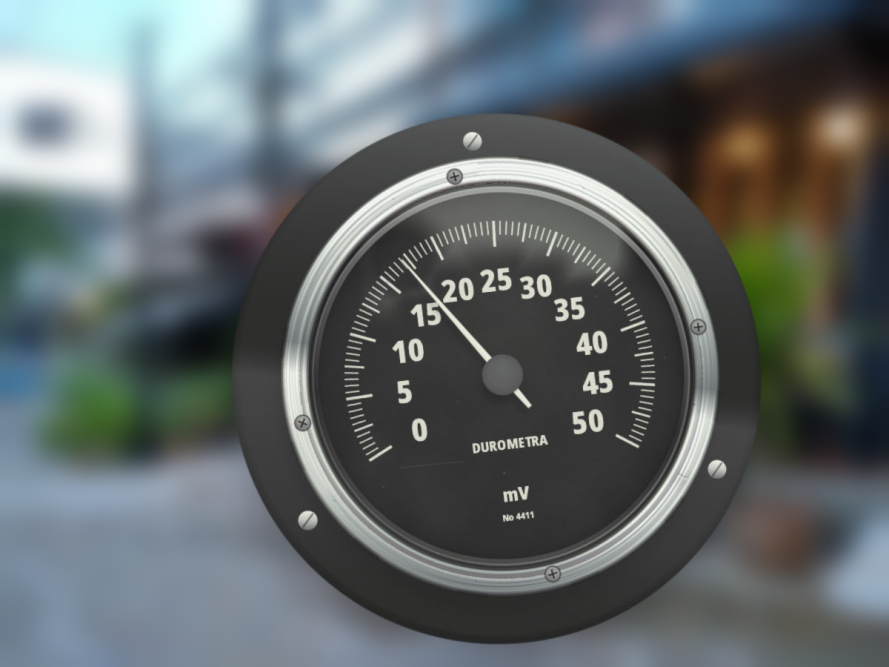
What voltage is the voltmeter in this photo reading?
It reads 17 mV
